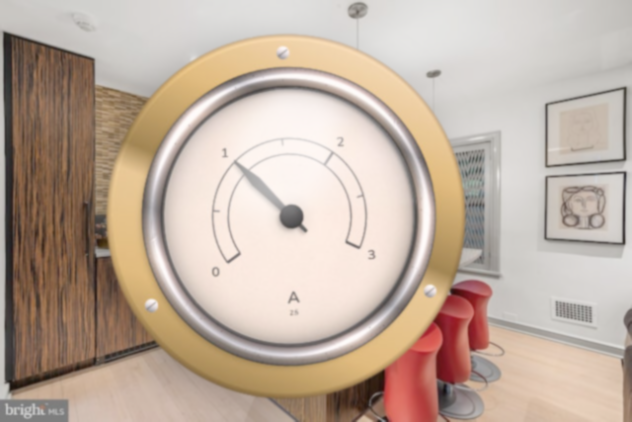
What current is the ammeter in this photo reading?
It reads 1 A
